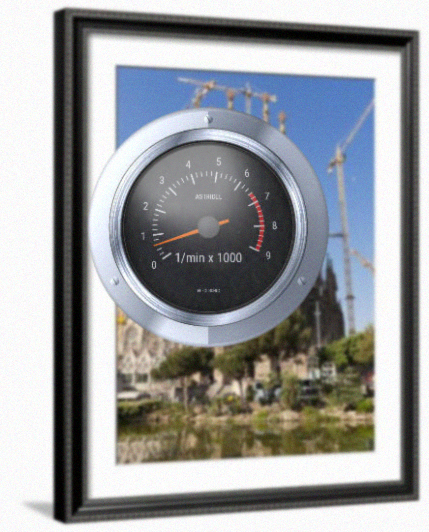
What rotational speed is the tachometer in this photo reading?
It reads 600 rpm
